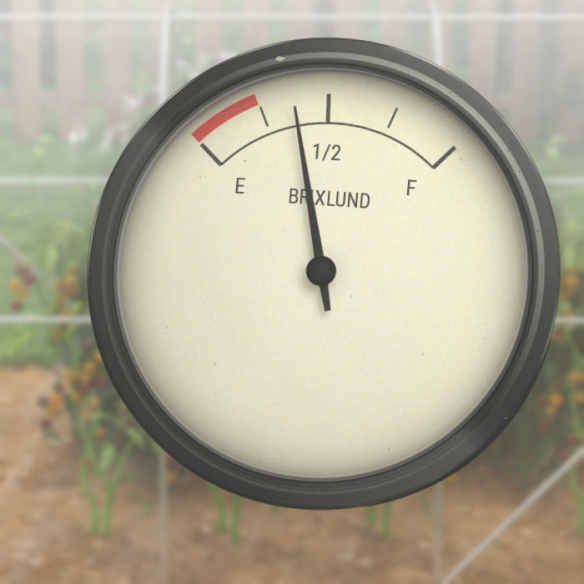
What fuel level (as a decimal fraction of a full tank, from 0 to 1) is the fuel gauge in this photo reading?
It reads 0.375
